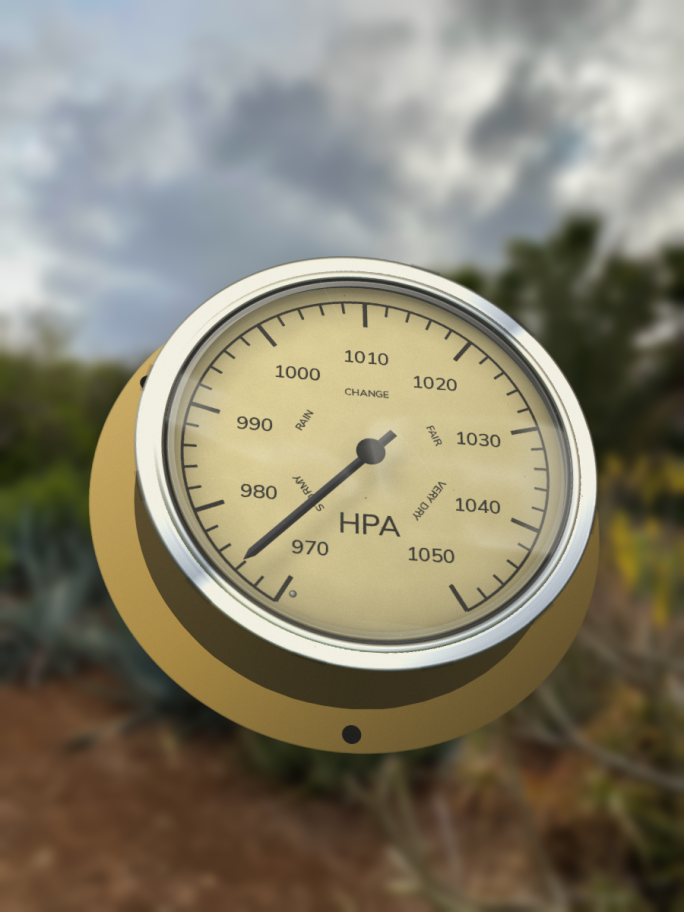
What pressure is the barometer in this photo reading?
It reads 974 hPa
